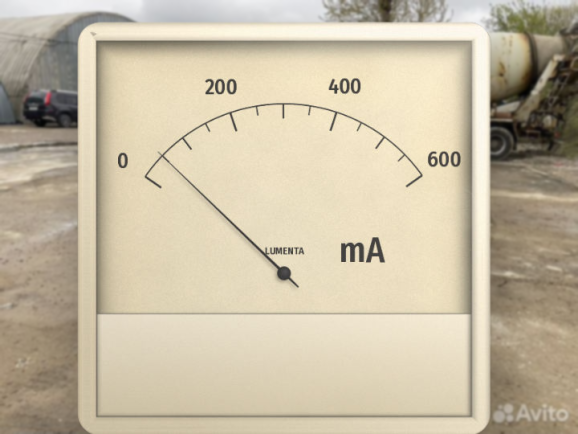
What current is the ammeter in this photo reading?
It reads 50 mA
